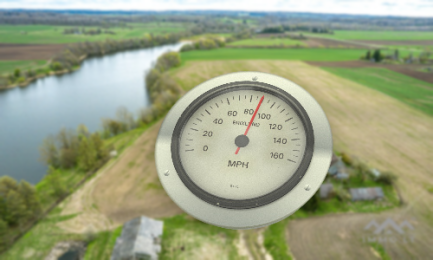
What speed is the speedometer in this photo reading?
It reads 90 mph
